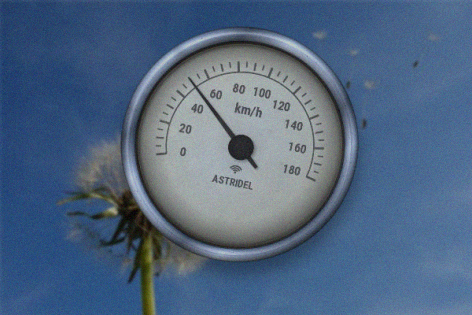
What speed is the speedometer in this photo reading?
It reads 50 km/h
